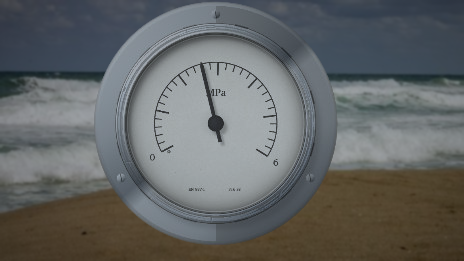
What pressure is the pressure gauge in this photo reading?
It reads 2.6 MPa
